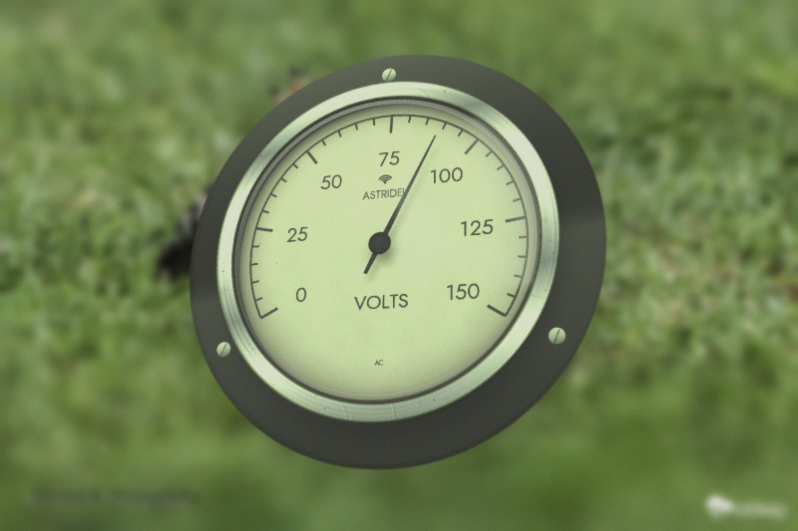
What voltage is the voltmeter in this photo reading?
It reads 90 V
